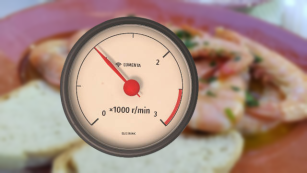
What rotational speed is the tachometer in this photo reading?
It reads 1000 rpm
